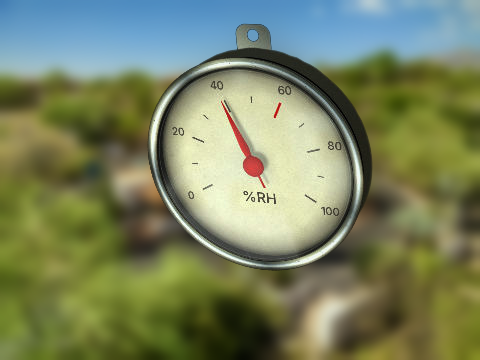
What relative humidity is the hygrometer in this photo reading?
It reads 40 %
